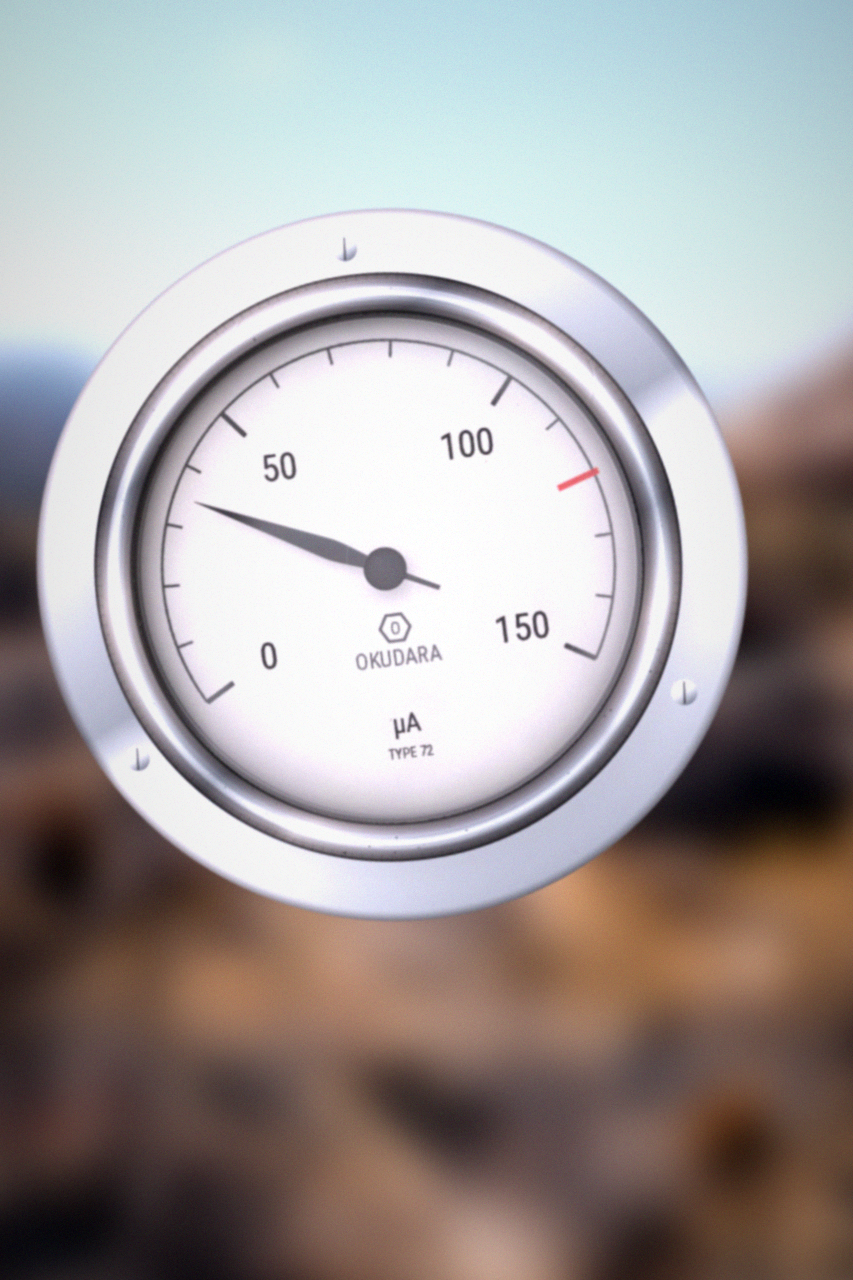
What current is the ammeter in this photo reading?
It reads 35 µA
